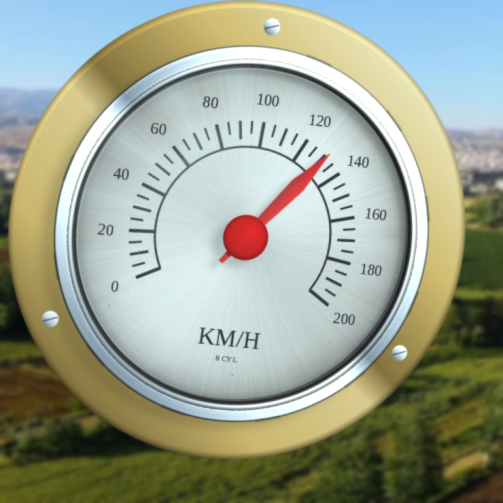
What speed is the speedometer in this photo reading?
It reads 130 km/h
